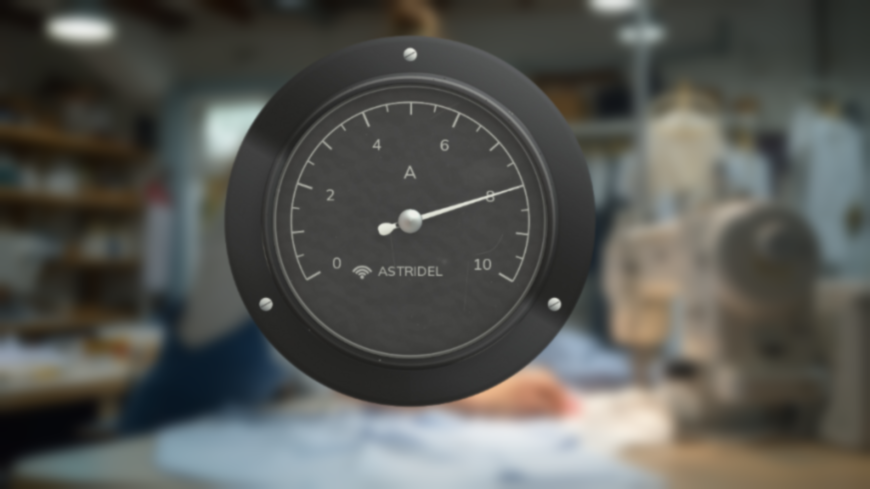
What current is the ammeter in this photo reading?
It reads 8 A
